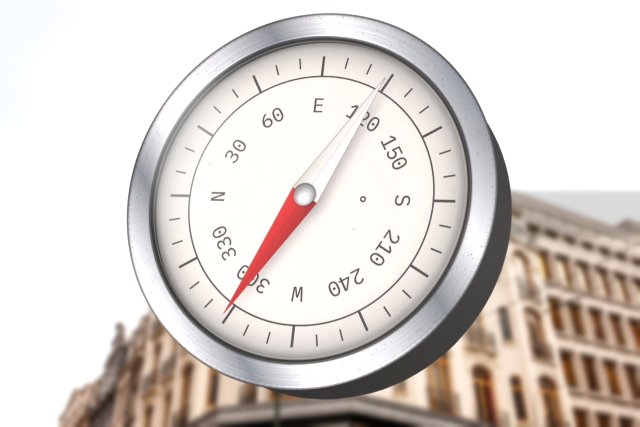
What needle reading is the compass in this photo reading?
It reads 300 °
